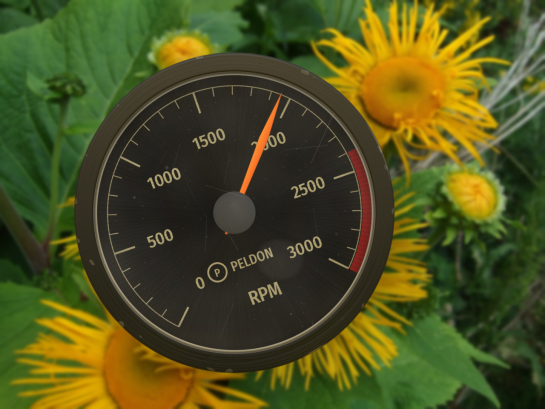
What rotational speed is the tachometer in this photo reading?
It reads 1950 rpm
